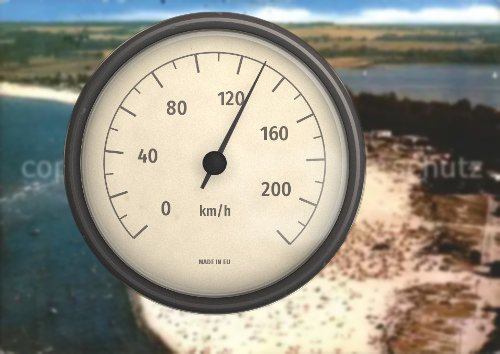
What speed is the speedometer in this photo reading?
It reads 130 km/h
